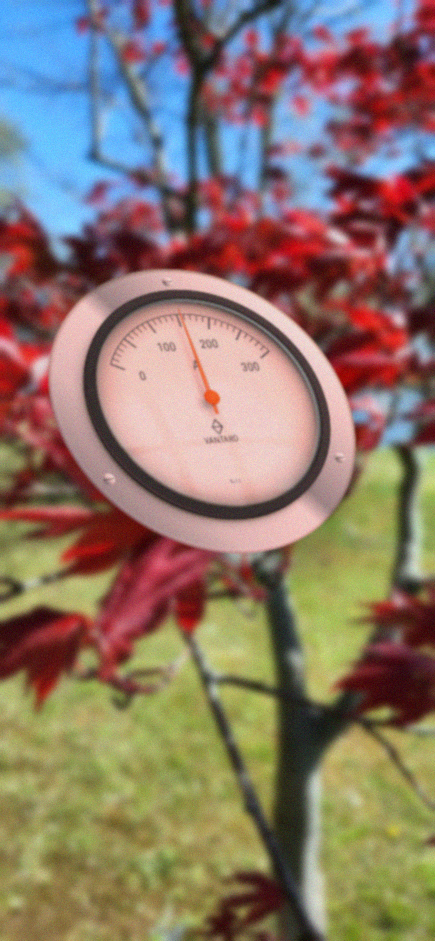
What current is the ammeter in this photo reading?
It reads 150 A
